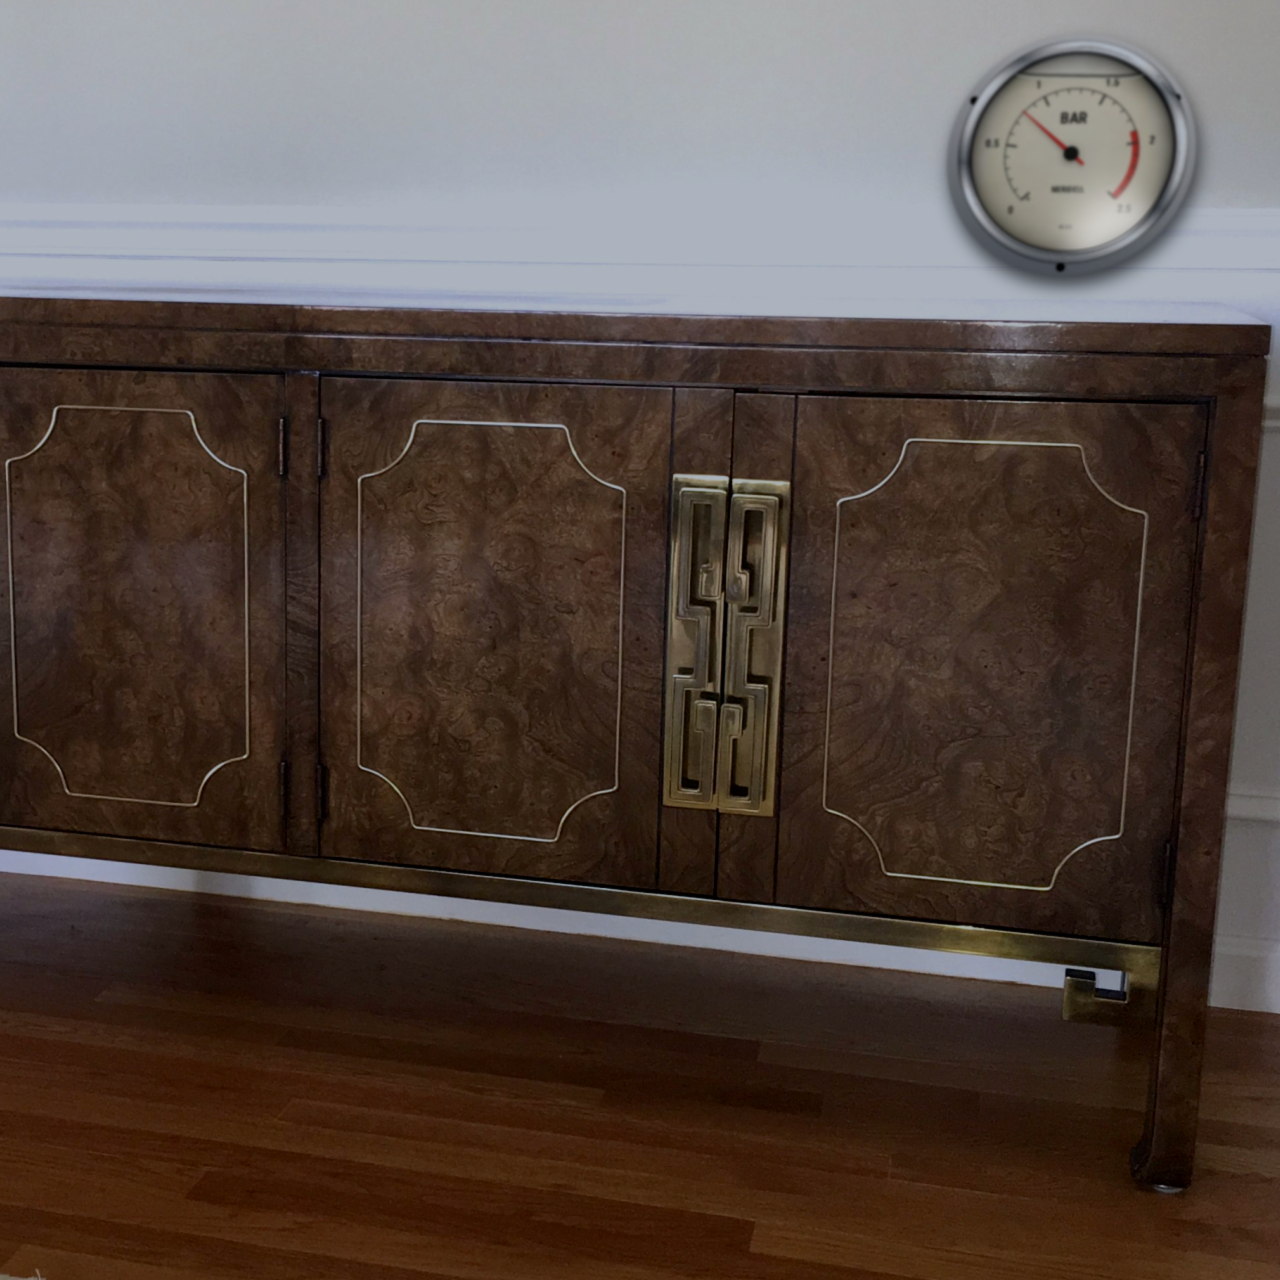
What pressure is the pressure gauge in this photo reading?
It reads 0.8 bar
